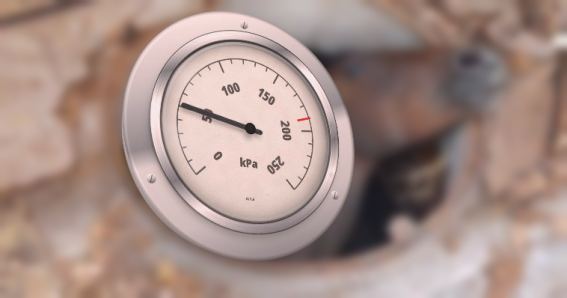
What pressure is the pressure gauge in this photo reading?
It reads 50 kPa
